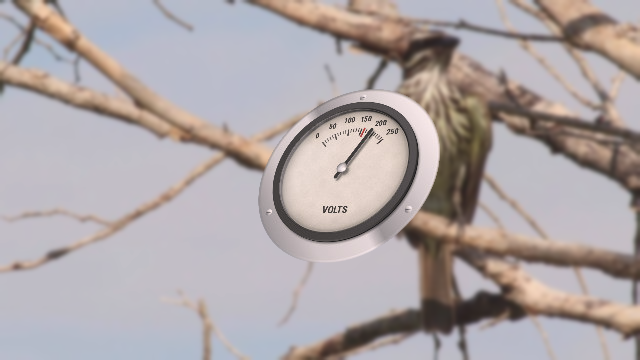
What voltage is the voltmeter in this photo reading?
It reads 200 V
